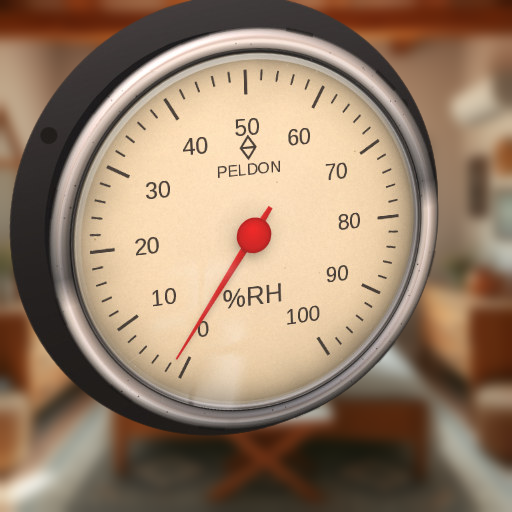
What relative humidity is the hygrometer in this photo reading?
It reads 2 %
